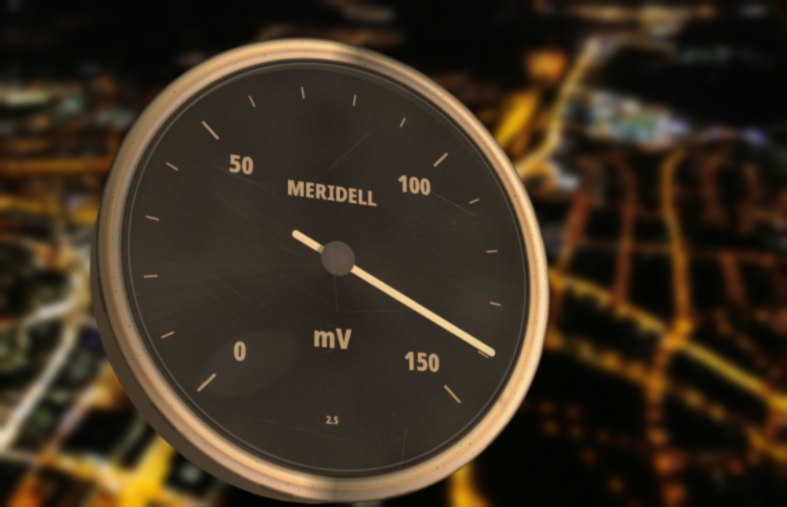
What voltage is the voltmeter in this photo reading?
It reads 140 mV
